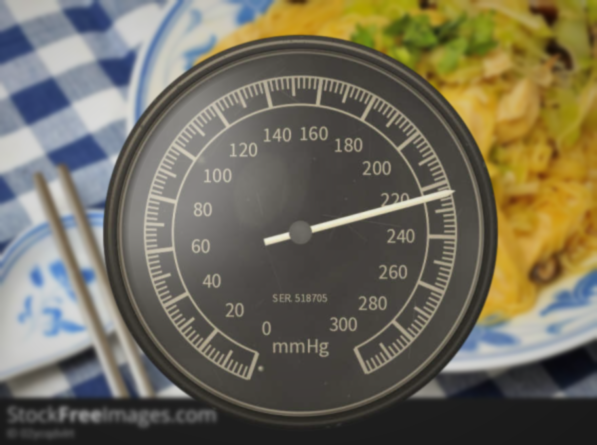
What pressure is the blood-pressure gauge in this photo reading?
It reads 224 mmHg
